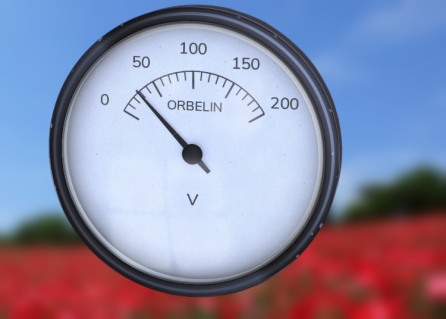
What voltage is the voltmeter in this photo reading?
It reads 30 V
